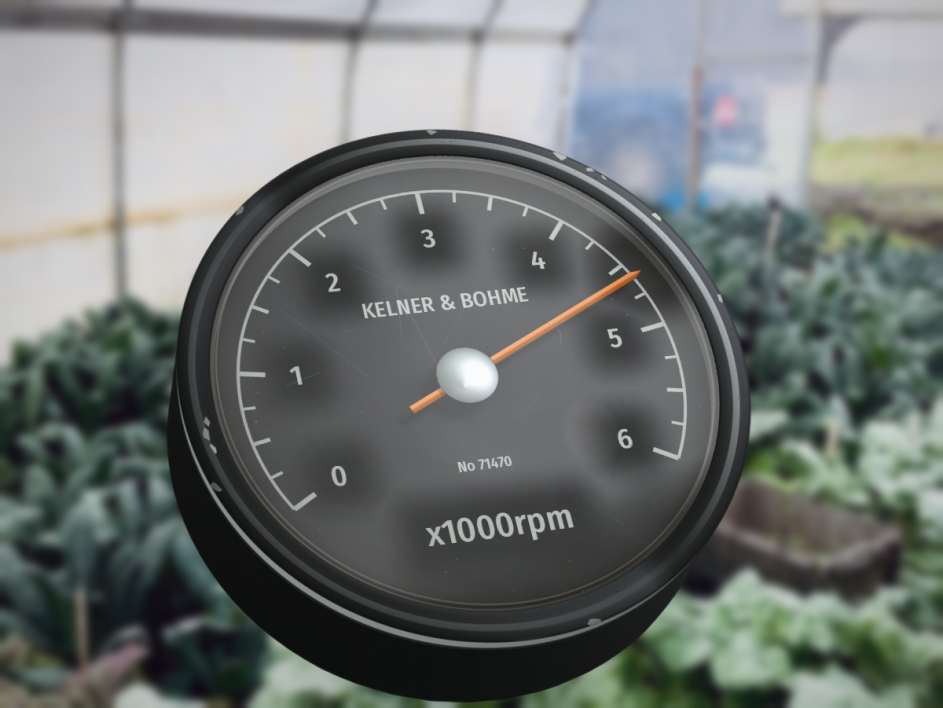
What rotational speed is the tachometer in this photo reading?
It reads 4625 rpm
